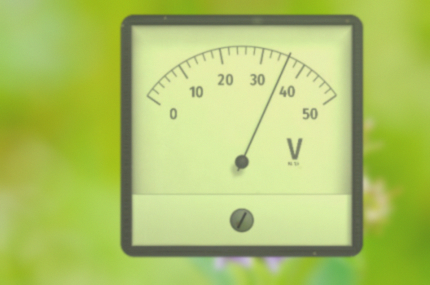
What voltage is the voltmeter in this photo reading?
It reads 36 V
